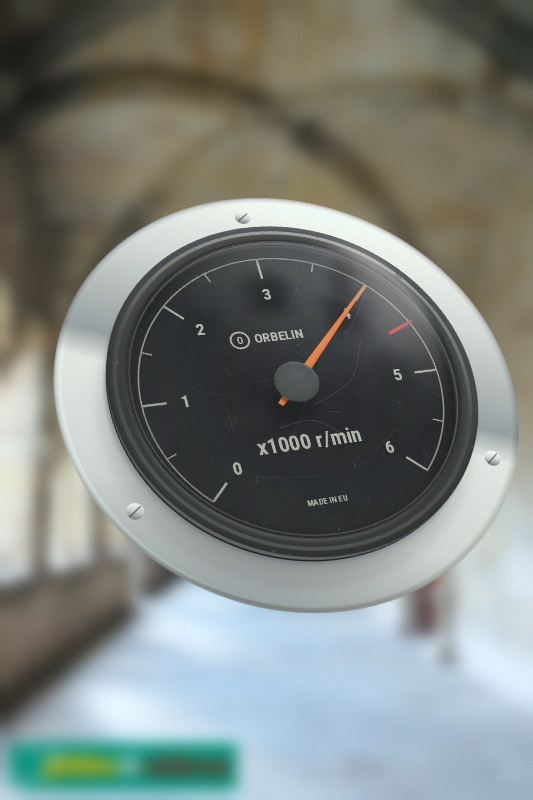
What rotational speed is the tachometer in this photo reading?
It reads 4000 rpm
